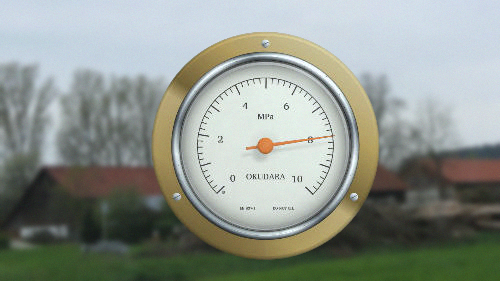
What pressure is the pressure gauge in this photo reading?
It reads 8 MPa
